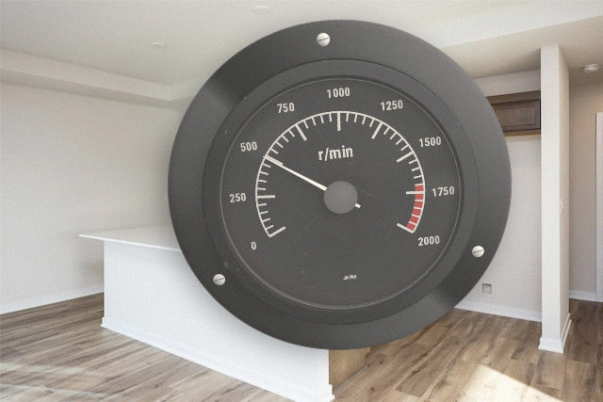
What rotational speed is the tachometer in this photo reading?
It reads 500 rpm
